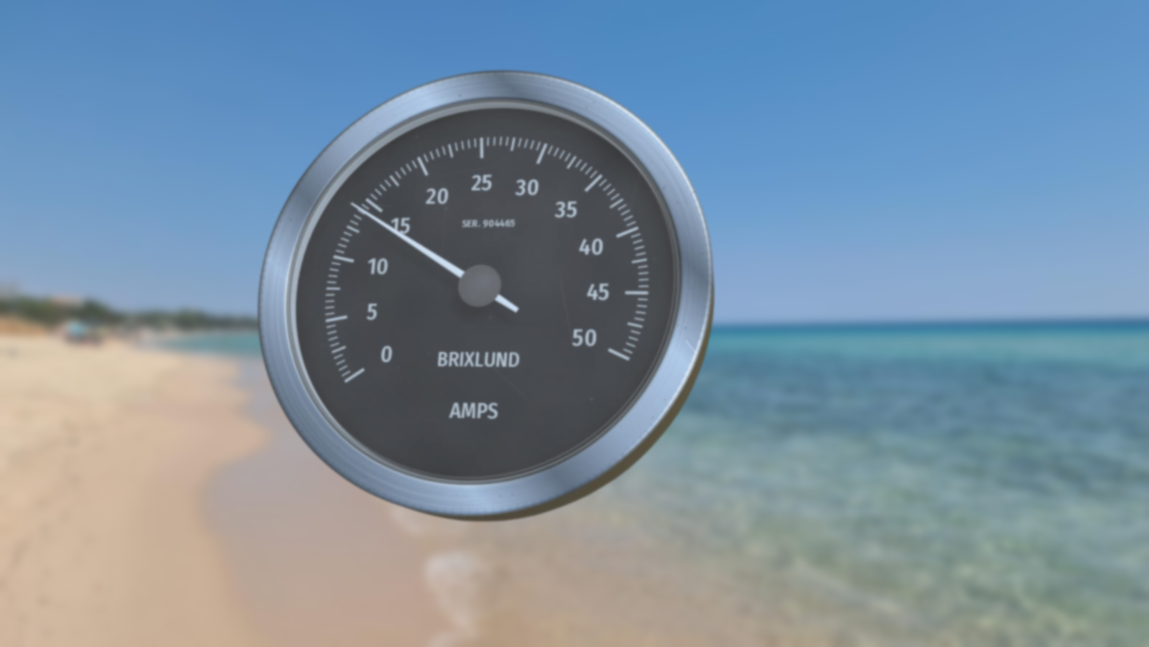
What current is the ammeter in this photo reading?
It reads 14 A
